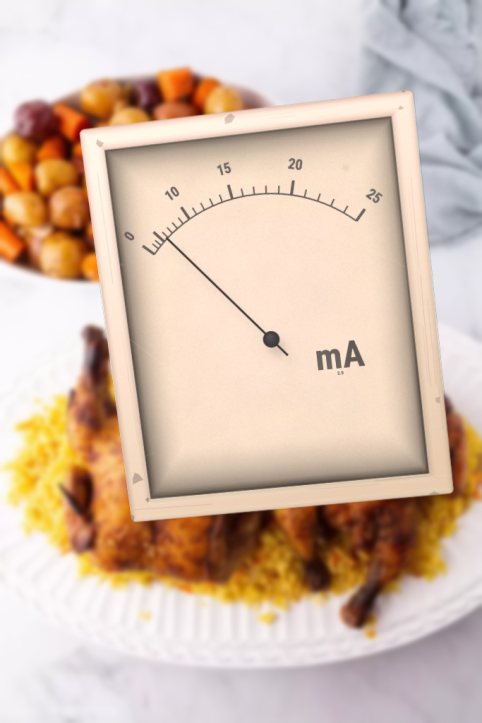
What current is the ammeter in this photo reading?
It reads 6 mA
